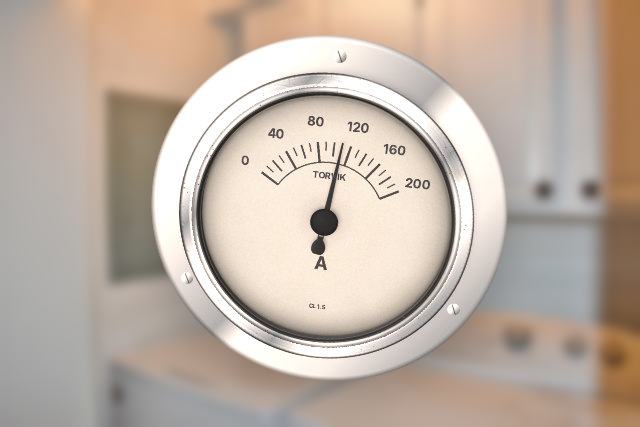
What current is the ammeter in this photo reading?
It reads 110 A
